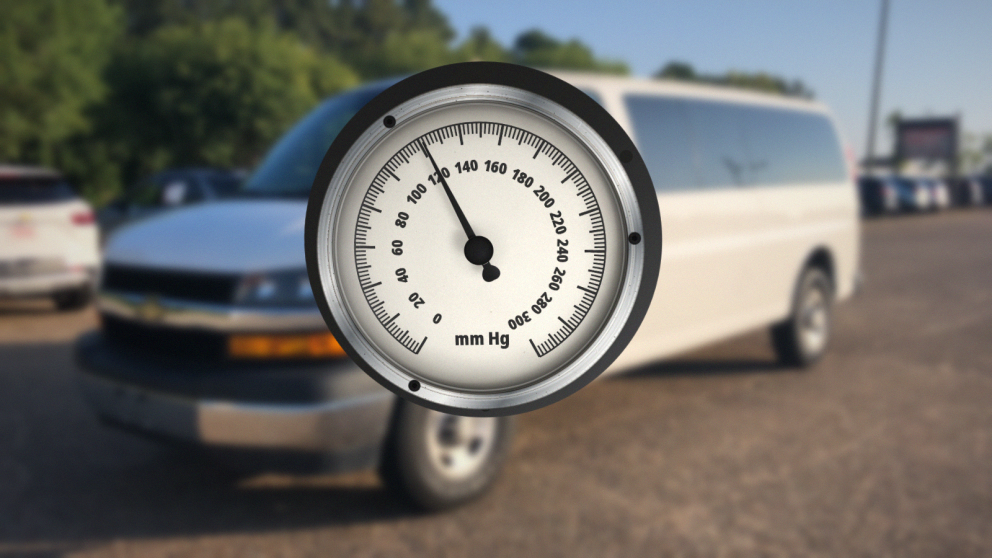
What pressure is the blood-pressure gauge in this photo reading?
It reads 122 mmHg
